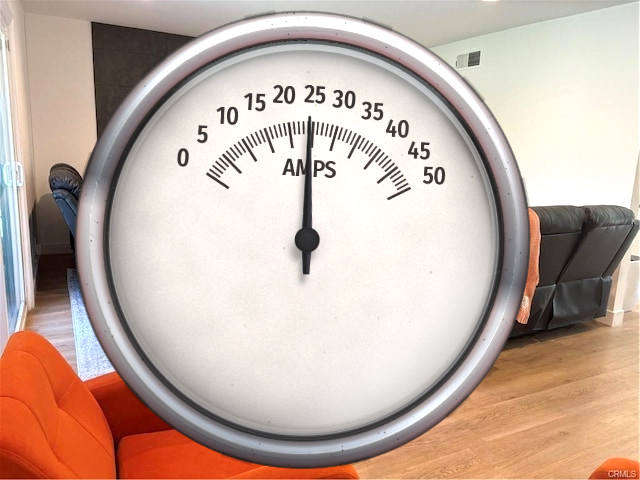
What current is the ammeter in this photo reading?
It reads 24 A
